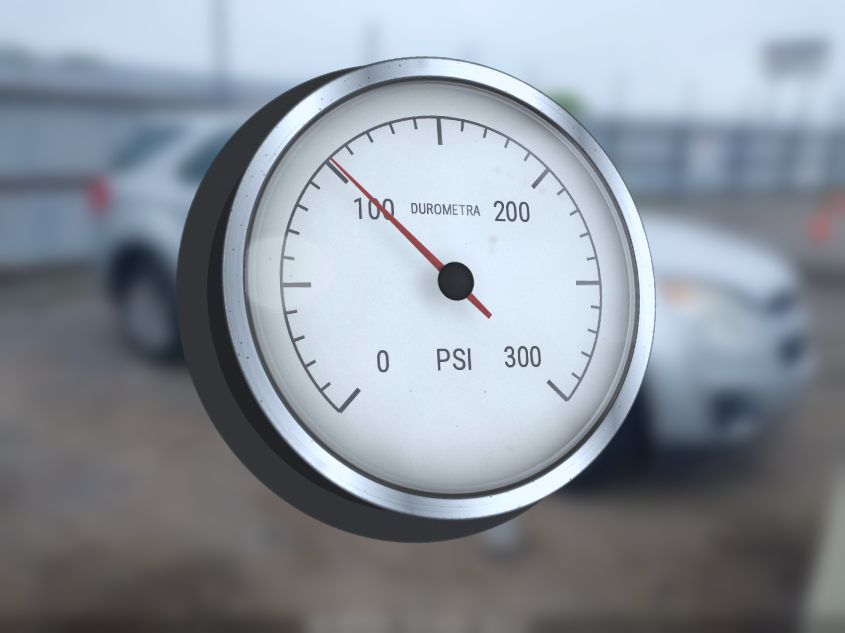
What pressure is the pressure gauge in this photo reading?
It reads 100 psi
